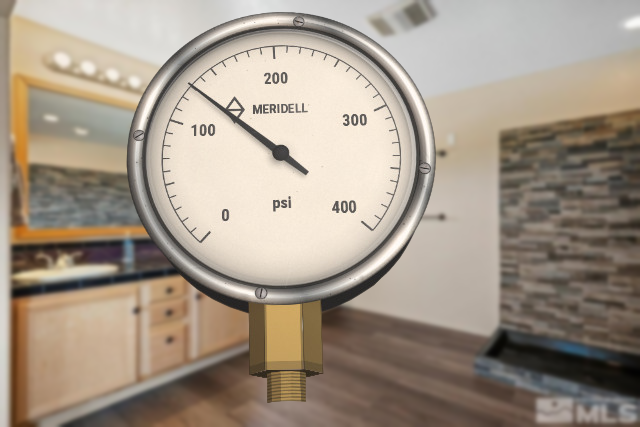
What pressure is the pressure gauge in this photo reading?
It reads 130 psi
